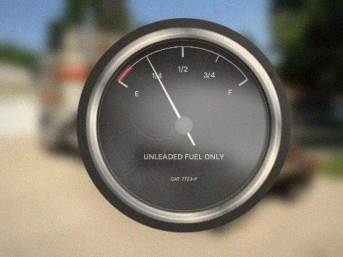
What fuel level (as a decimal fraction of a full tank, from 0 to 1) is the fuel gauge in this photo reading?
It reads 0.25
